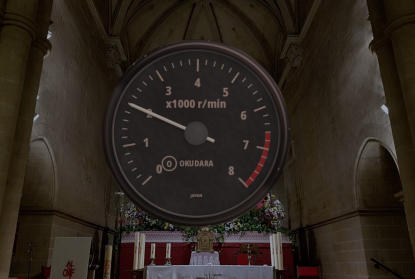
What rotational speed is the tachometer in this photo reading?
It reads 2000 rpm
